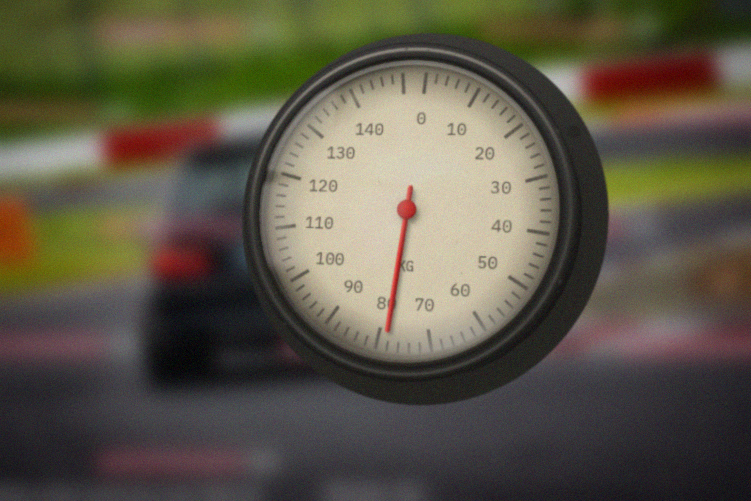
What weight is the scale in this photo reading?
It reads 78 kg
